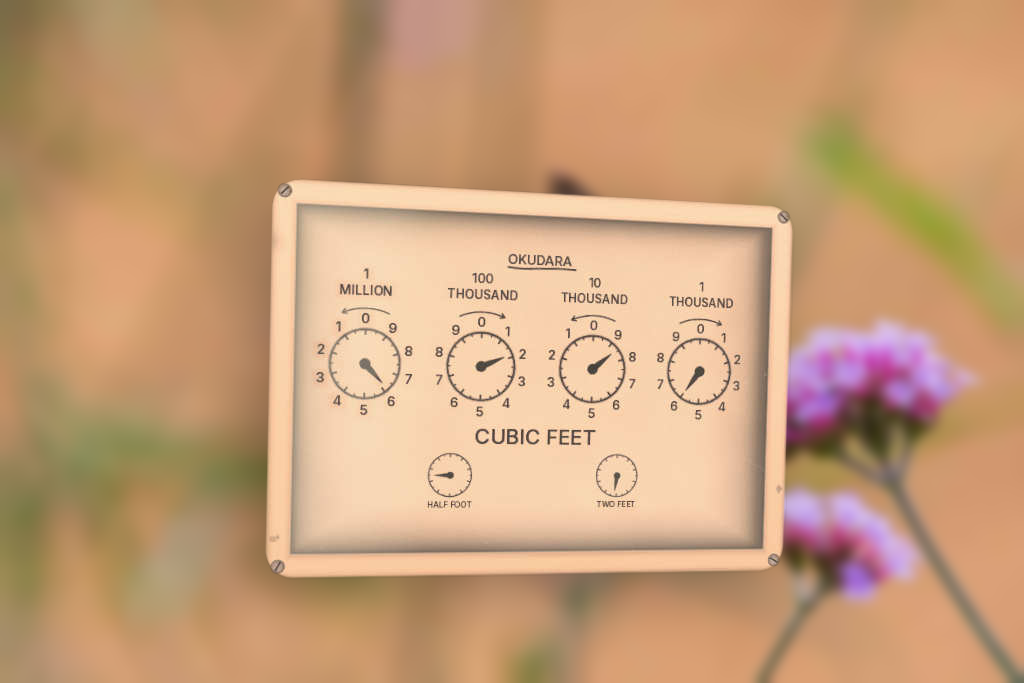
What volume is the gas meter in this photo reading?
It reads 618600 ft³
